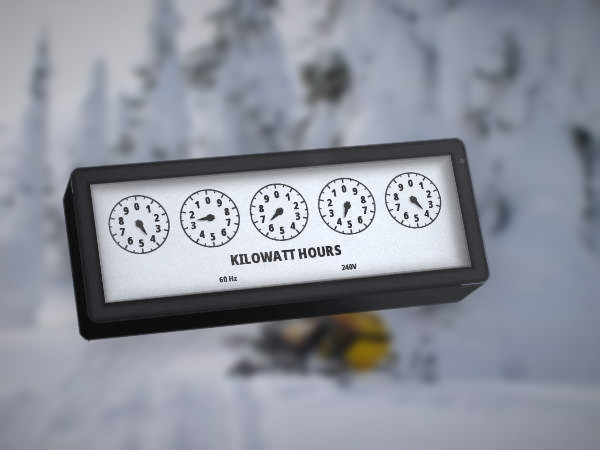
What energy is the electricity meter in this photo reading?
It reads 42644 kWh
